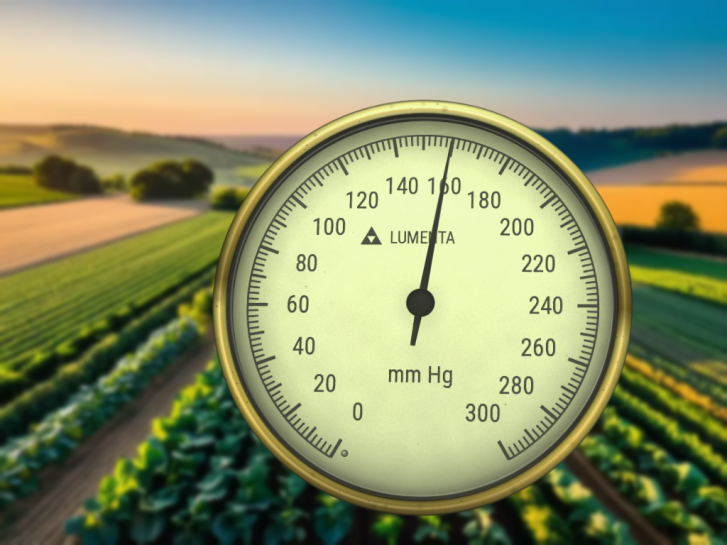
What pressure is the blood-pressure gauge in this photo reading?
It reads 160 mmHg
